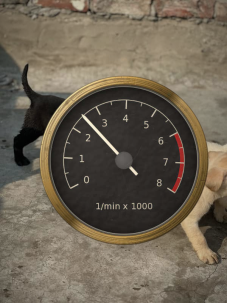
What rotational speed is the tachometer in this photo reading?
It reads 2500 rpm
